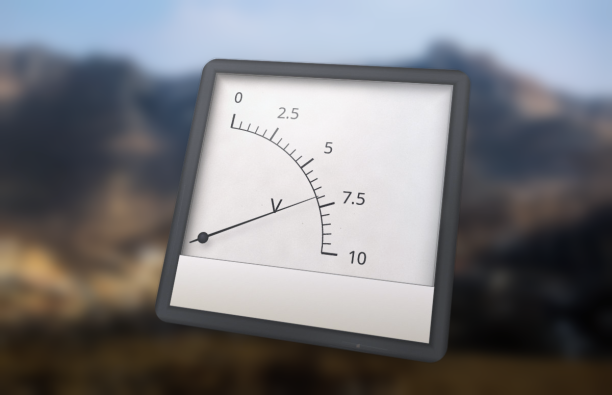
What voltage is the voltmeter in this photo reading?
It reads 7 V
